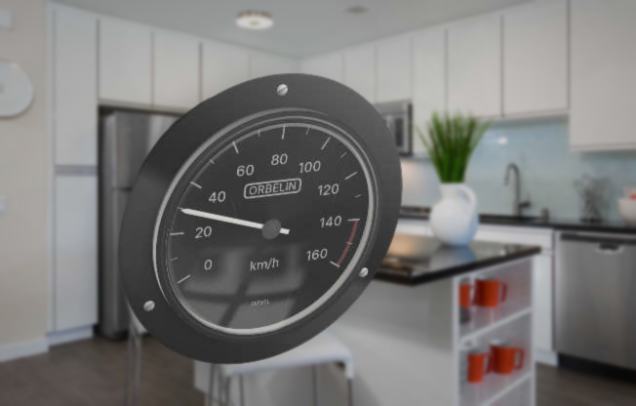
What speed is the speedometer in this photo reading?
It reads 30 km/h
